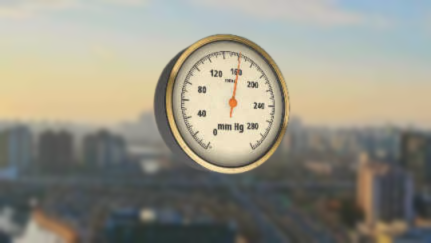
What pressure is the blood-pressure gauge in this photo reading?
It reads 160 mmHg
